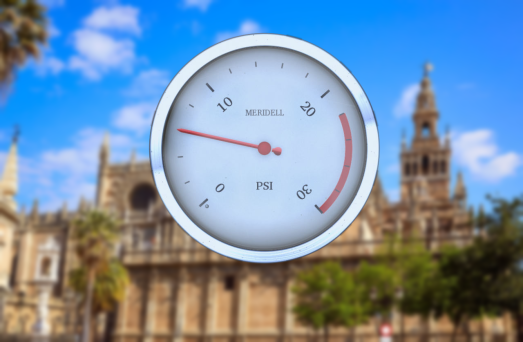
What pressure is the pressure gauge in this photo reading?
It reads 6 psi
